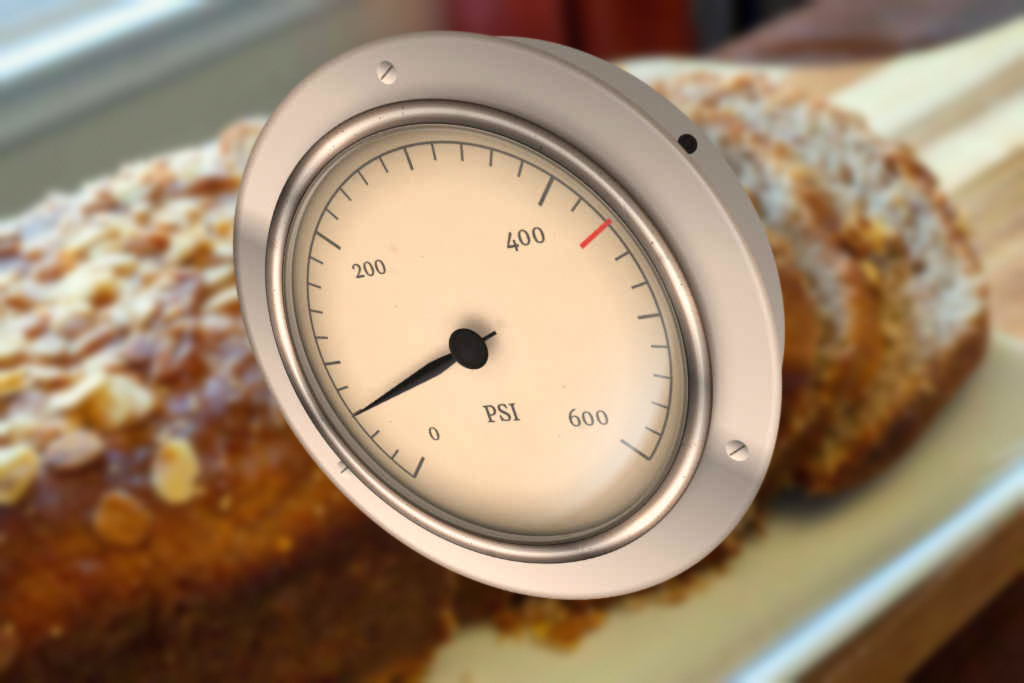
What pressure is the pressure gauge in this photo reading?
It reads 60 psi
